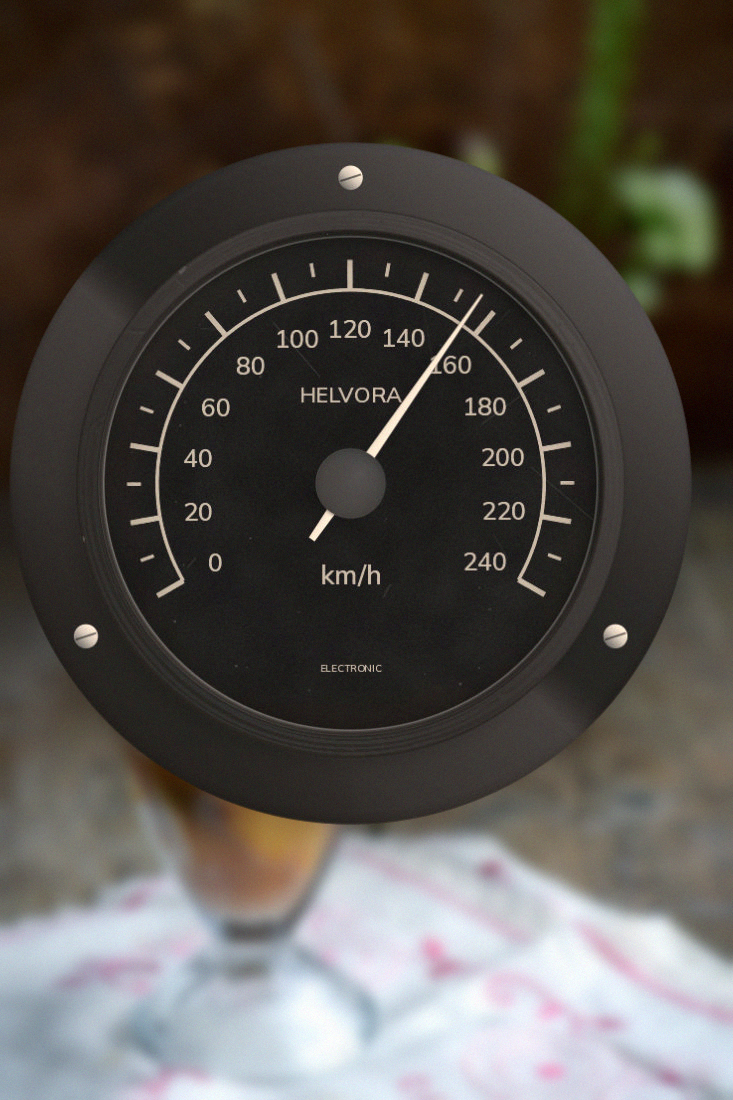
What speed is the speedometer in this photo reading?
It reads 155 km/h
